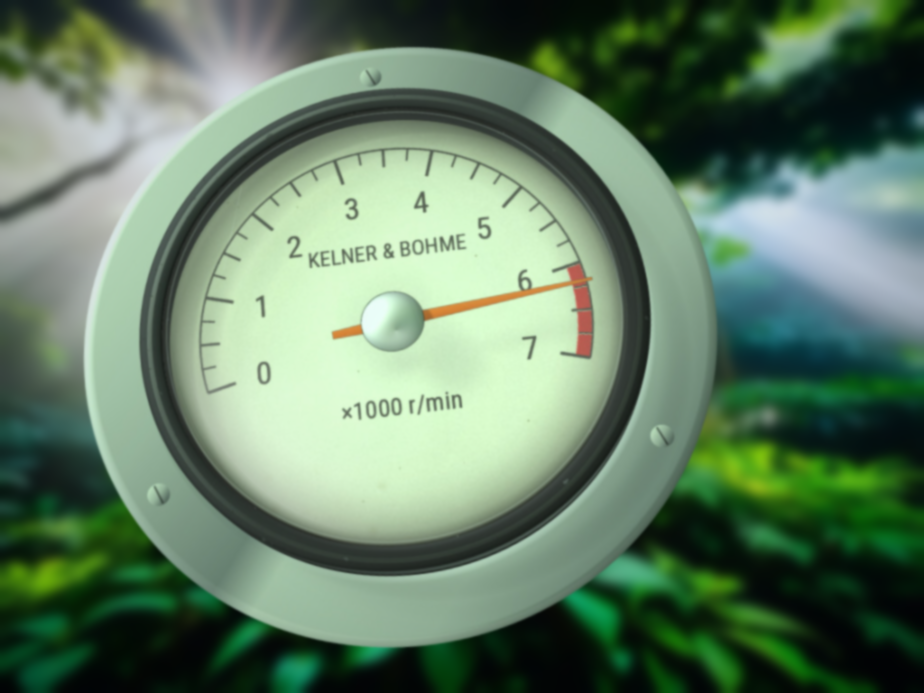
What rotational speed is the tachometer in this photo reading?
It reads 6250 rpm
